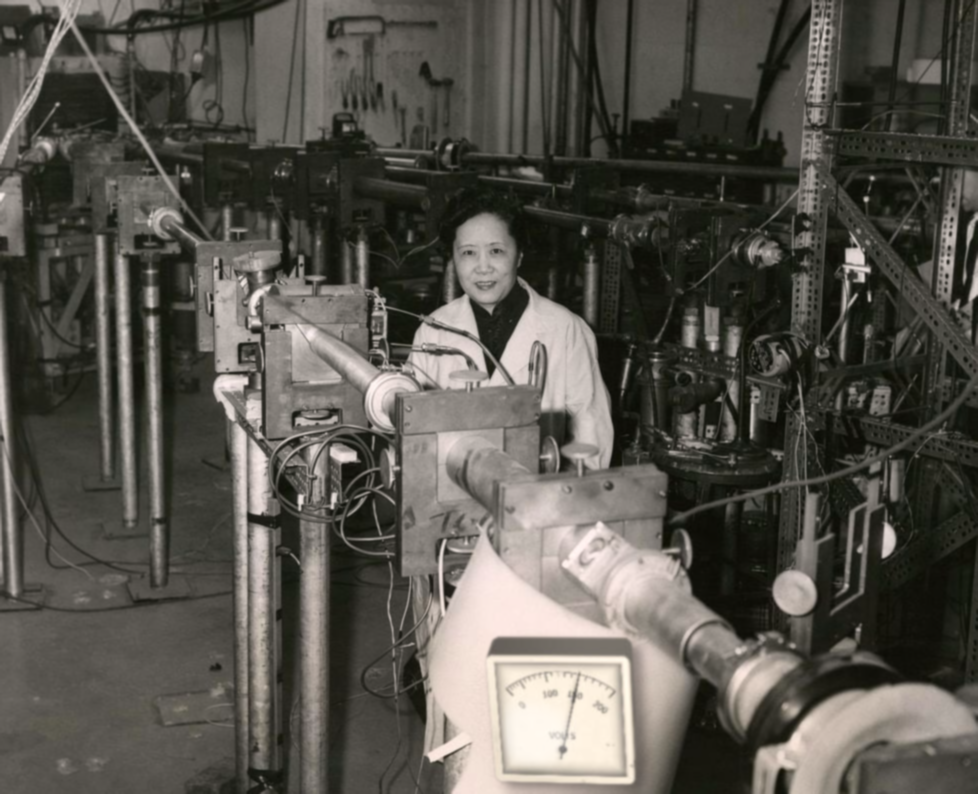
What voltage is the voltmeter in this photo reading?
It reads 150 V
